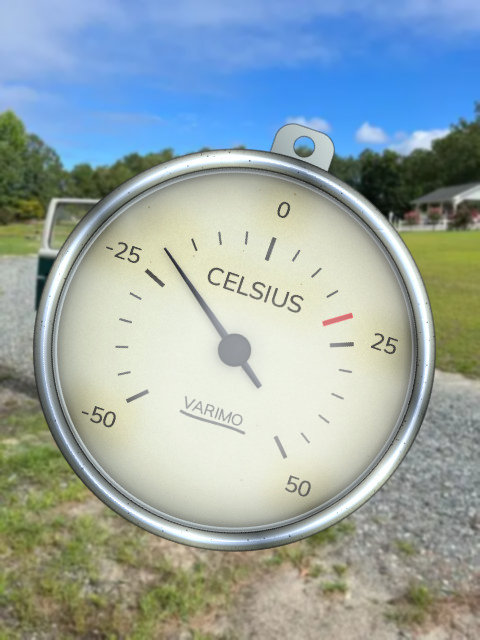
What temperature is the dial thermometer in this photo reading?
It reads -20 °C
